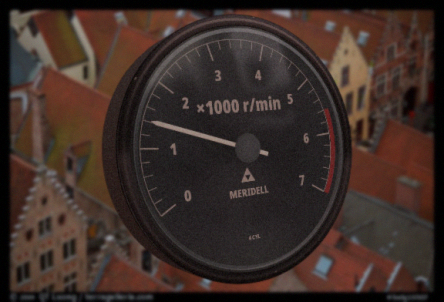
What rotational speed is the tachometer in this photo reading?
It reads 1400 rpm
